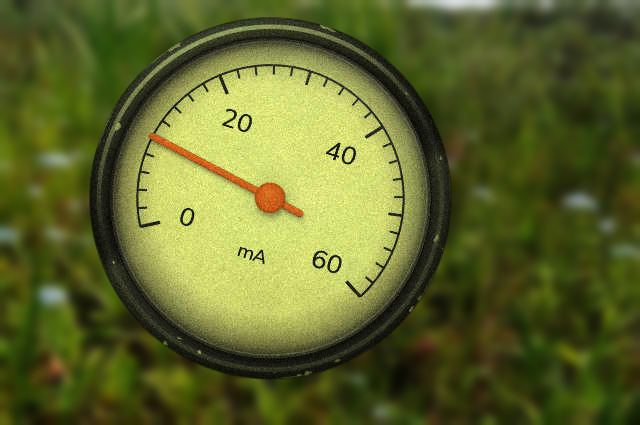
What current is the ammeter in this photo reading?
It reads 10 mA
